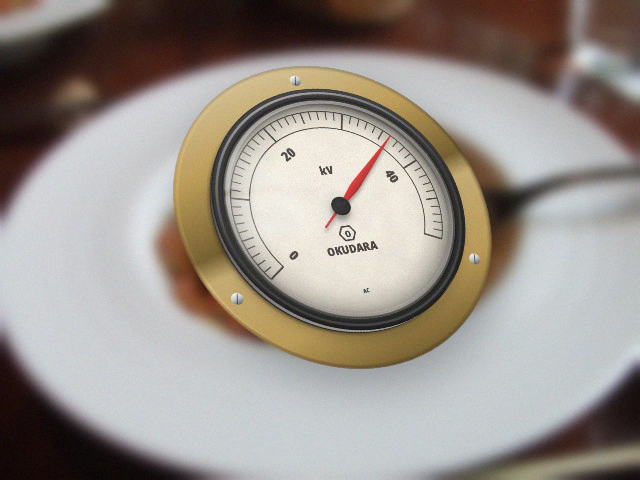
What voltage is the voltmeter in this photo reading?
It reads 36 kV
